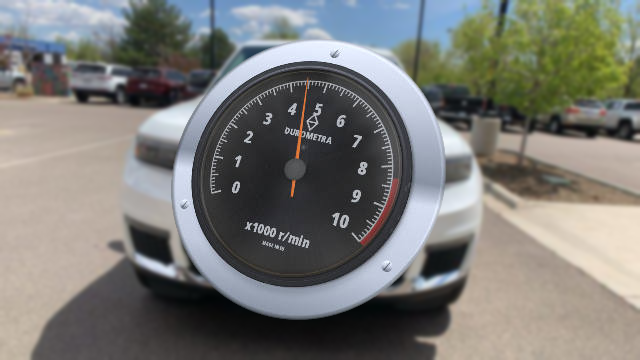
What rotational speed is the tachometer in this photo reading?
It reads 4500 rpm
